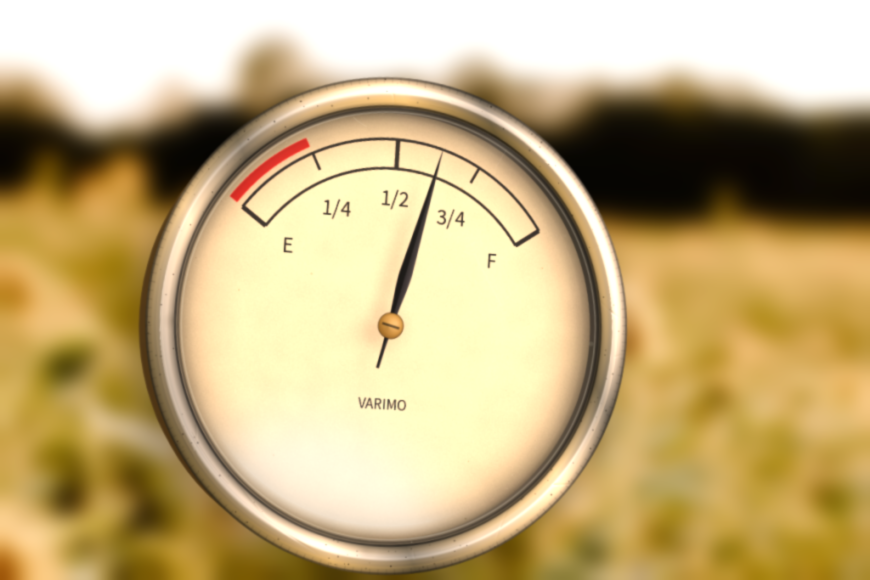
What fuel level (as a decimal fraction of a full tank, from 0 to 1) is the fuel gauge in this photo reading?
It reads 0.625
